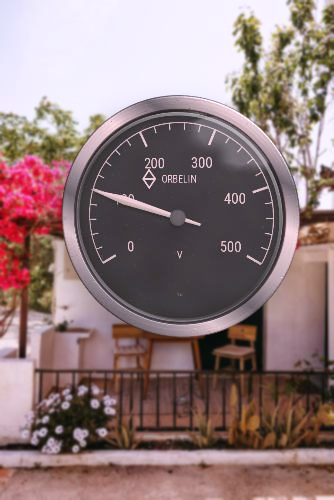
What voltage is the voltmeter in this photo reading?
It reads 100 V
